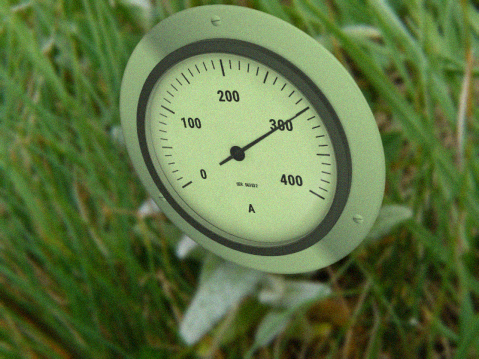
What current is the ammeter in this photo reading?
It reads 300 A
